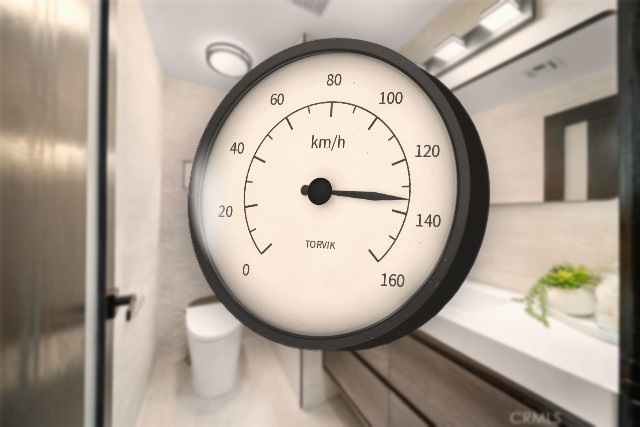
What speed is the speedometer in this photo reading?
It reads 135 km/h
